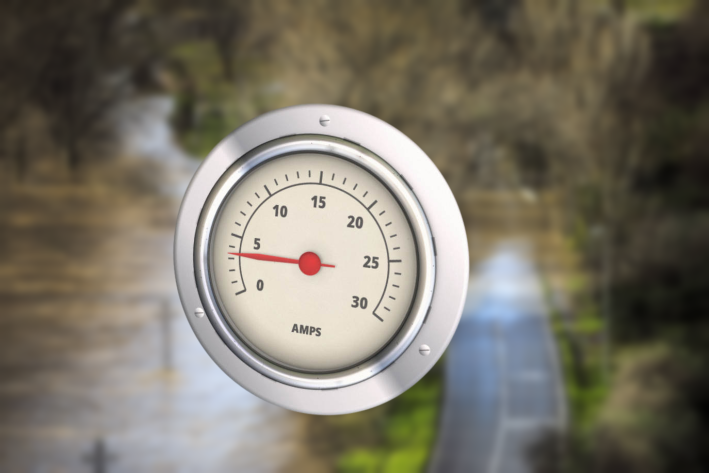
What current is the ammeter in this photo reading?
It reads 3.5 A
